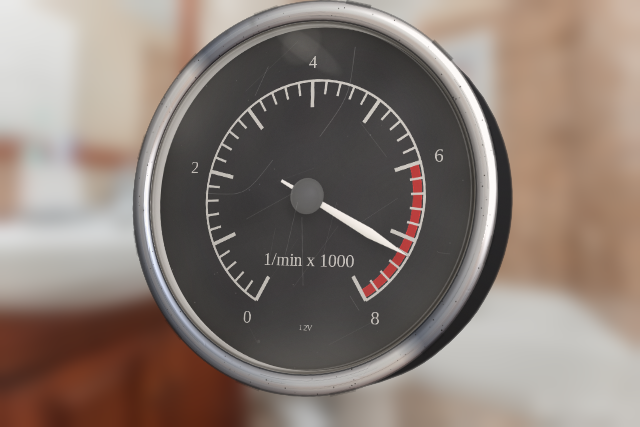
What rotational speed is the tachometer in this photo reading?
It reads 7200 rpm
